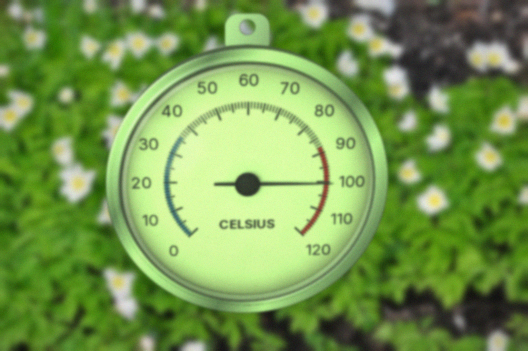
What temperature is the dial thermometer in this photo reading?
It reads 100 °C
